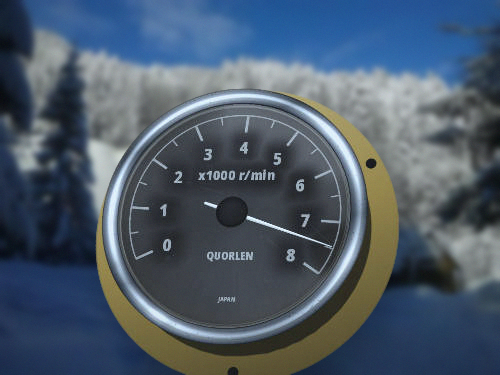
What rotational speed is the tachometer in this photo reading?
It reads 7500 rpm
